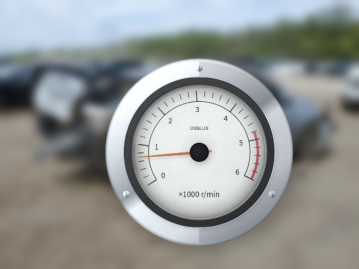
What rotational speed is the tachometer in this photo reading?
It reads 700 rpm
